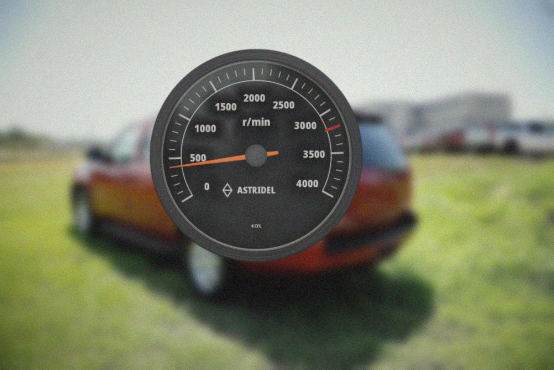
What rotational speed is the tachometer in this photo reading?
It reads 400 rpm
